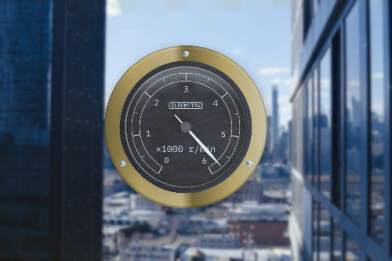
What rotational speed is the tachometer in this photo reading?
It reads 5750 rpm
